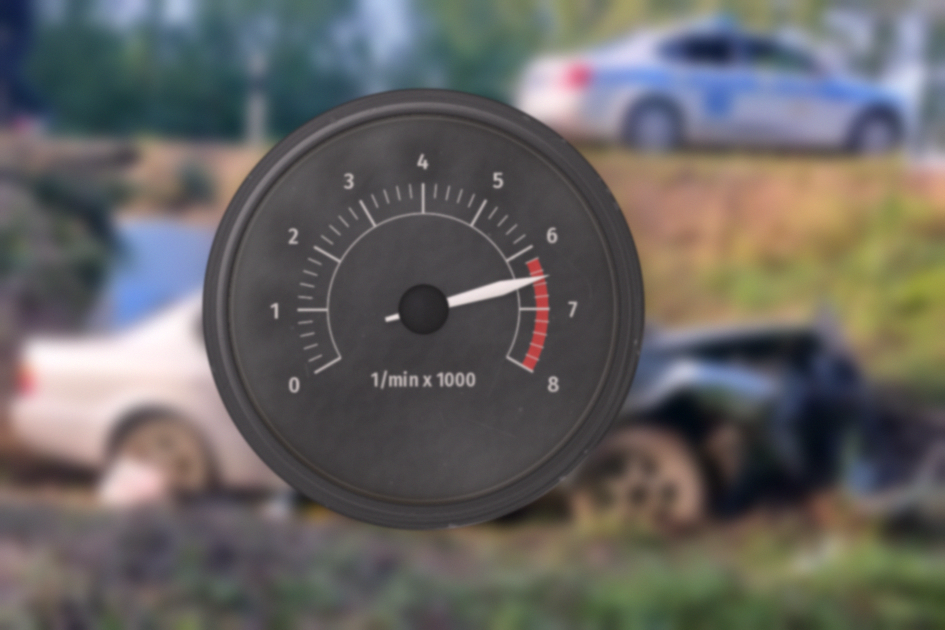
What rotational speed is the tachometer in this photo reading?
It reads 6500 rpm
